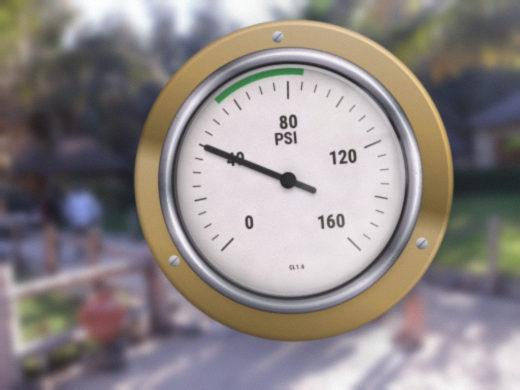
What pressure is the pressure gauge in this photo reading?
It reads 40 psi
